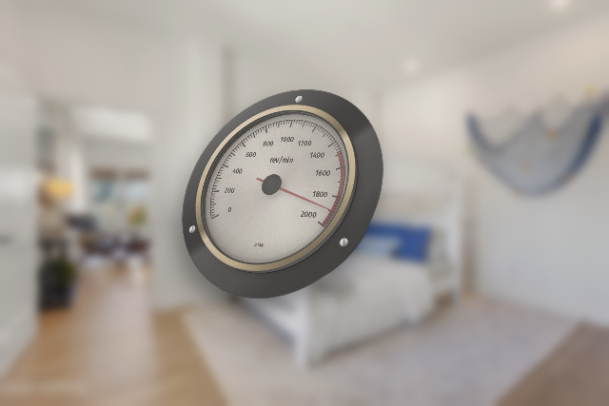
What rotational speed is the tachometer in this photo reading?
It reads 1900 rpm
